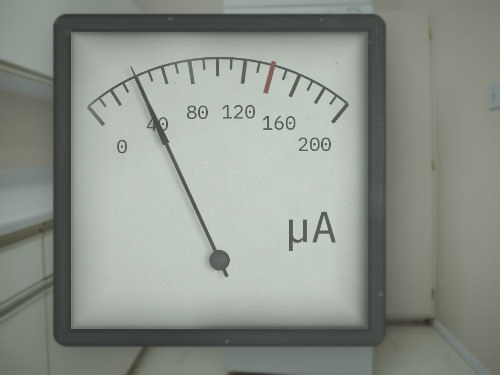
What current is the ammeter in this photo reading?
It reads 40 µA
